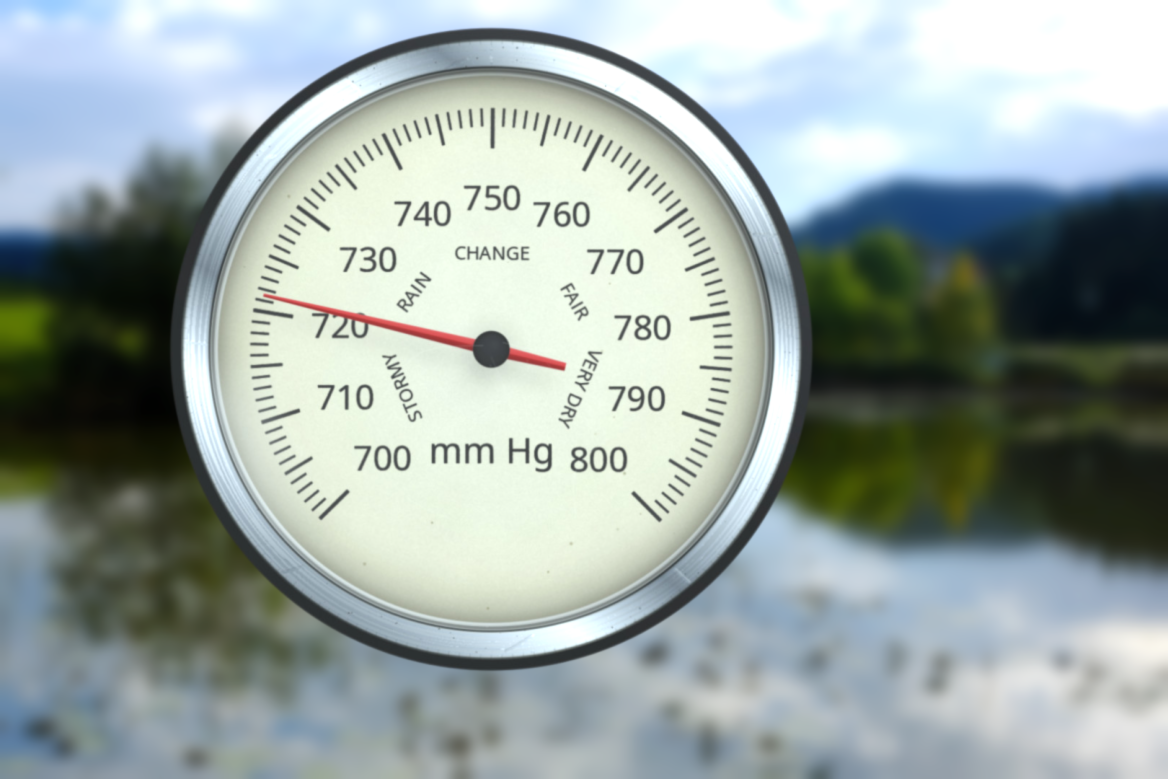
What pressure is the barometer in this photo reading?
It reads 721.5 mmHg
